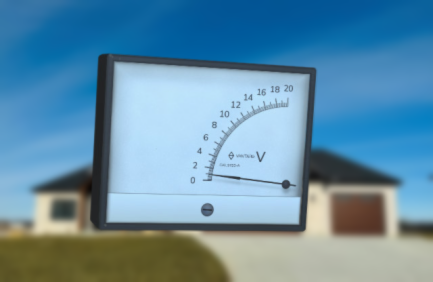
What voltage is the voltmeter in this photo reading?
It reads 1 V
